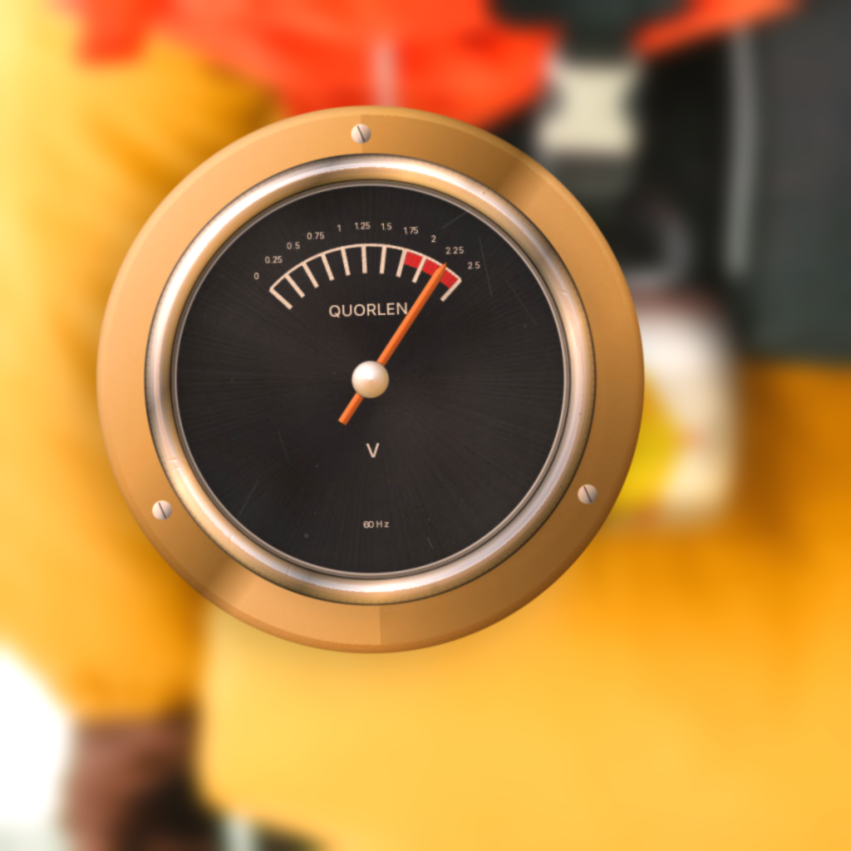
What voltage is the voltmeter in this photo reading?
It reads 2.25 V
